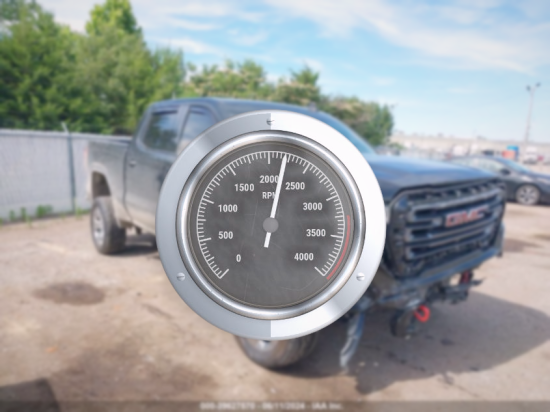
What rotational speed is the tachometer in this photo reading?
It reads 2200 rpm
